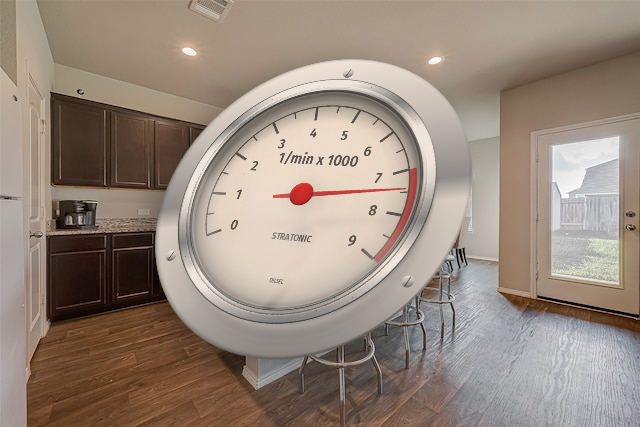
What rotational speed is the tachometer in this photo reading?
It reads 7500 rpm
